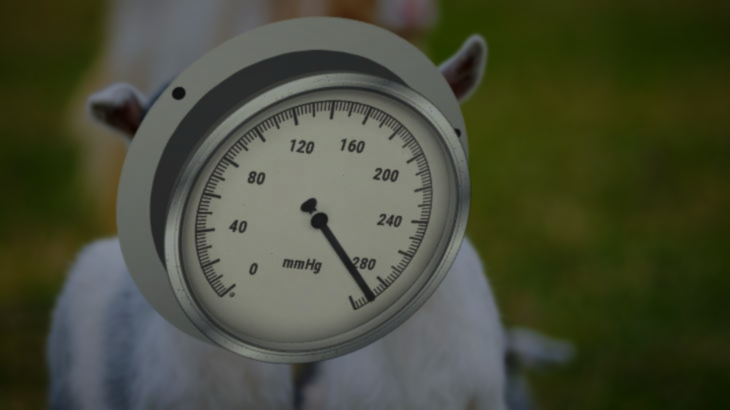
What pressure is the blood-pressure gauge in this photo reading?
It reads 290 mmHg
